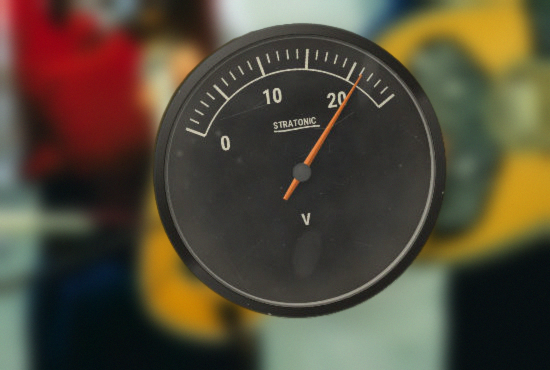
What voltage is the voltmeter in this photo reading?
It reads 21 V
